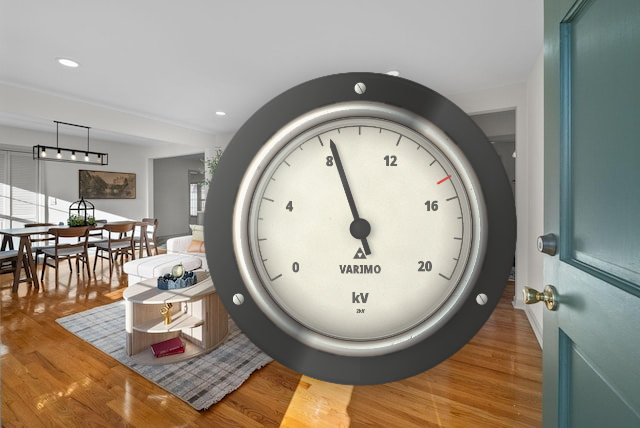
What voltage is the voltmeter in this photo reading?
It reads 8.5 kV
